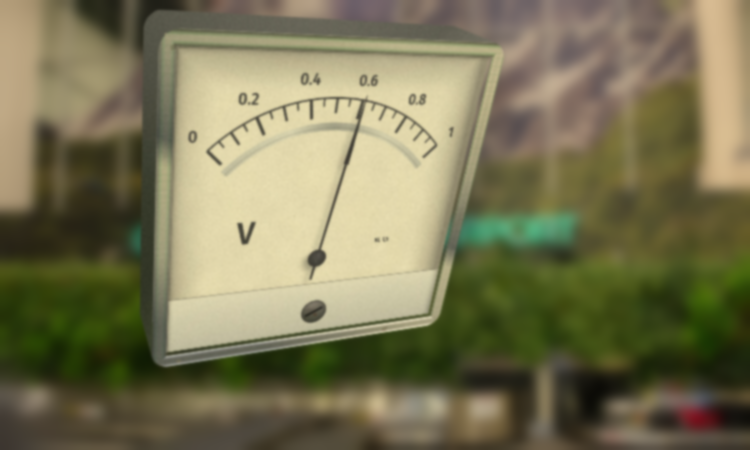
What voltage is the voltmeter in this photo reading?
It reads 0.6 V
